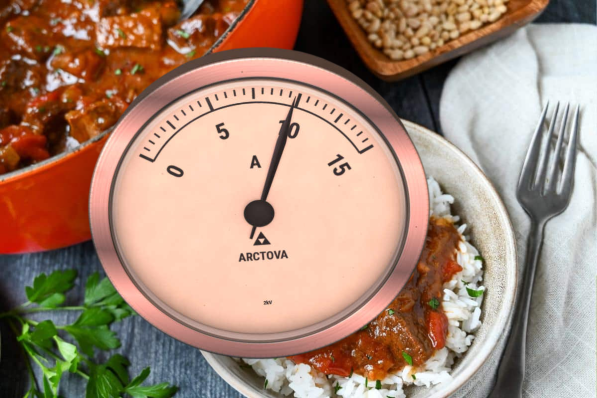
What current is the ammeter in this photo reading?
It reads 9.75 A
